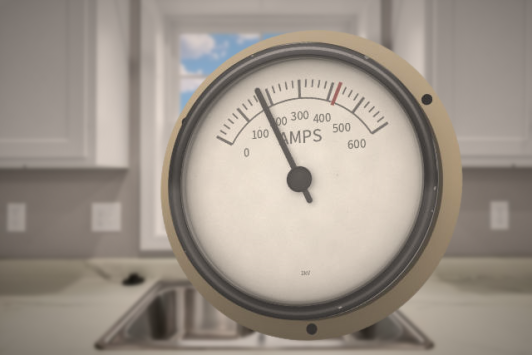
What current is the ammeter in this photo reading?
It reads 180 A
